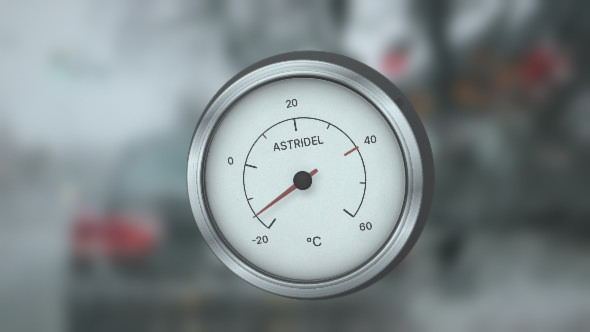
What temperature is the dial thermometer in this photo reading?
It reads -15 °C
